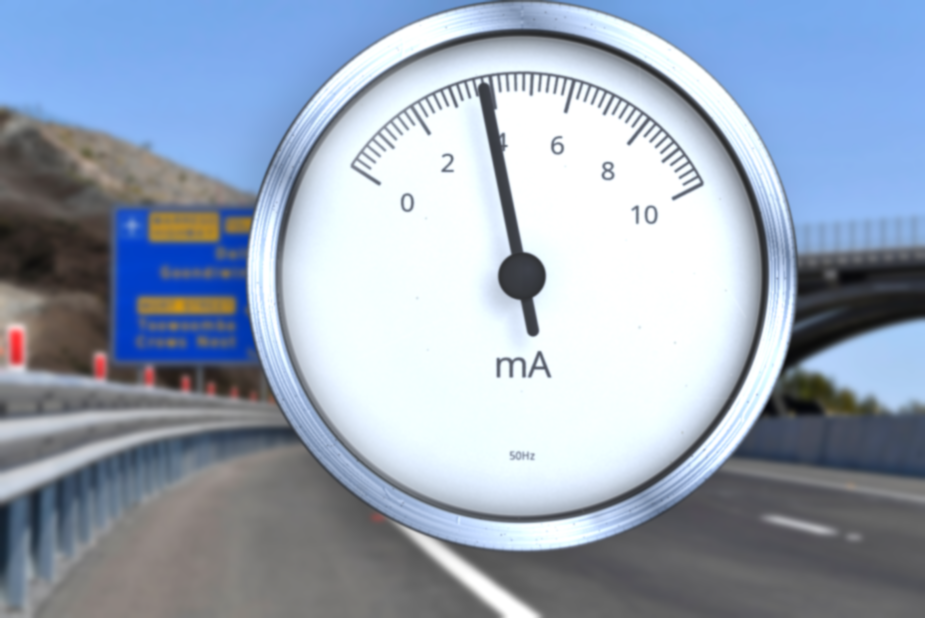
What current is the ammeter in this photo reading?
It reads 3.8 mA
